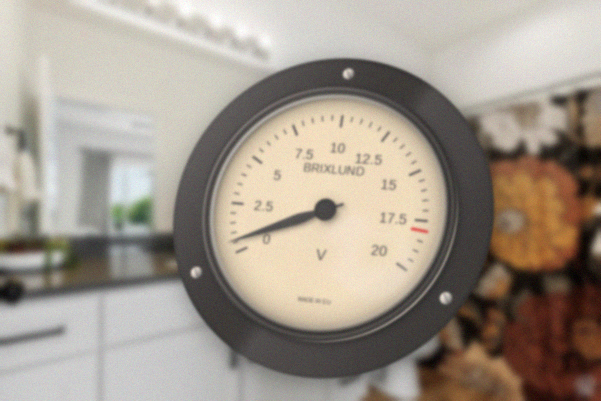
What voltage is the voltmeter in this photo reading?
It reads 0.5 V
